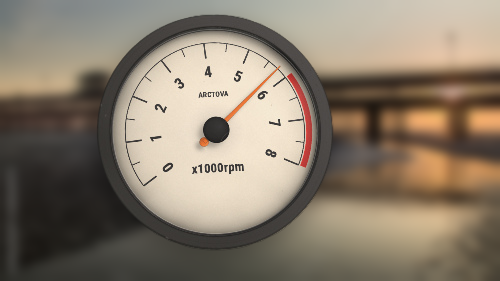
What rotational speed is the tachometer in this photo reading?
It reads 5750 rpm
